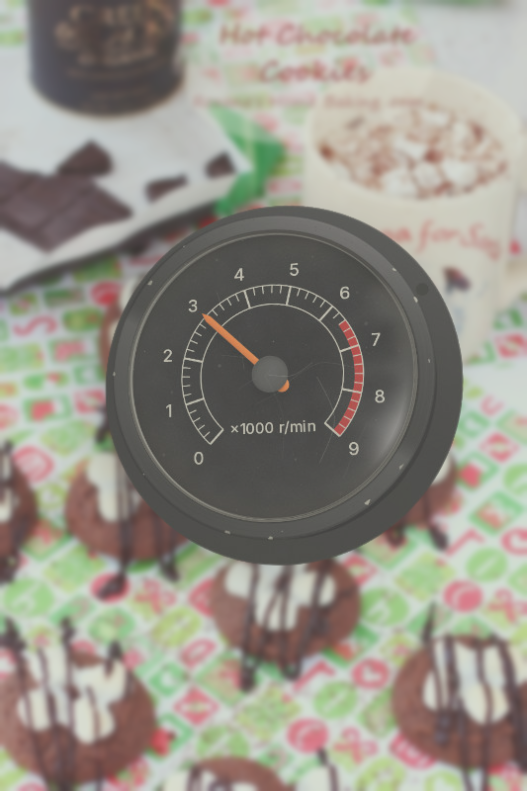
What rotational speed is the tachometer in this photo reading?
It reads 3000 rpm
